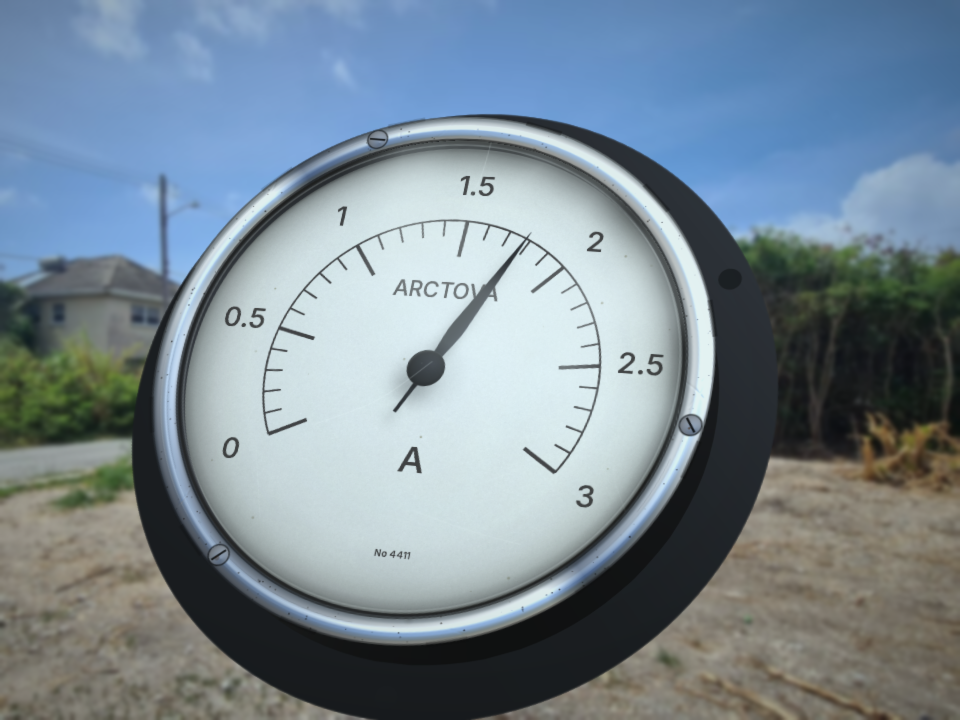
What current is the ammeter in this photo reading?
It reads 1.8 A
